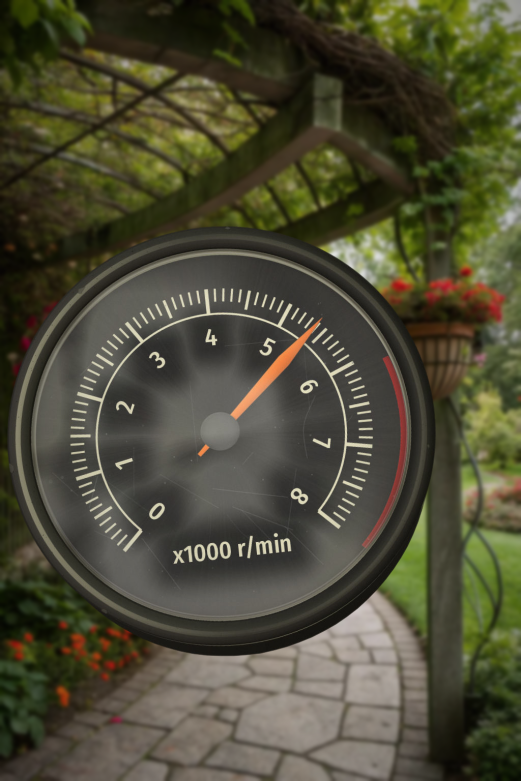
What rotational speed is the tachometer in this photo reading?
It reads 5400 rpm
